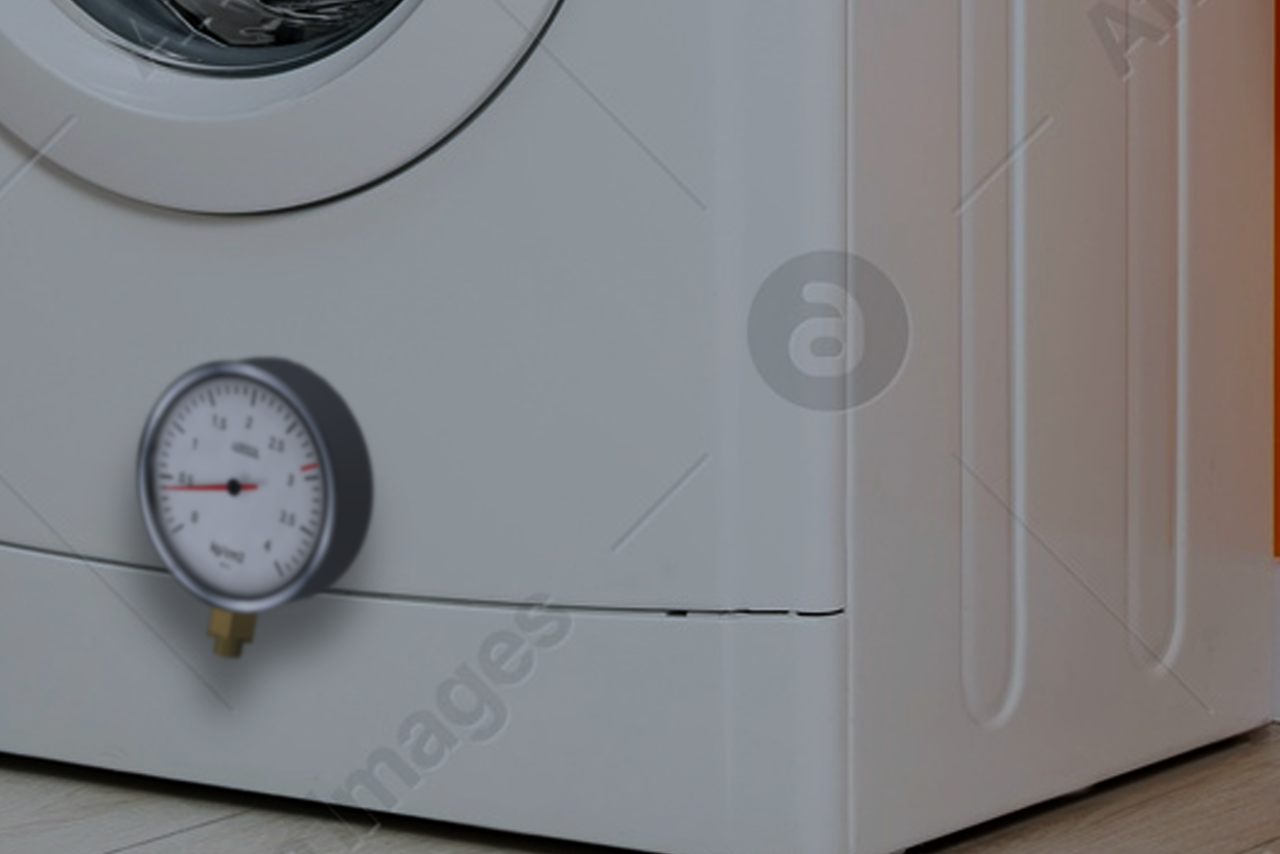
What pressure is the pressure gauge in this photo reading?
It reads 0.4 kg/cm²
